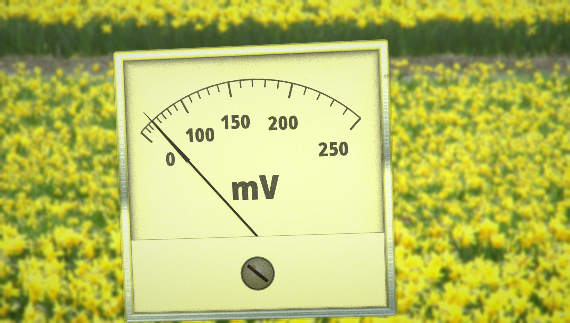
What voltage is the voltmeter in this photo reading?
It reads 50 mV
